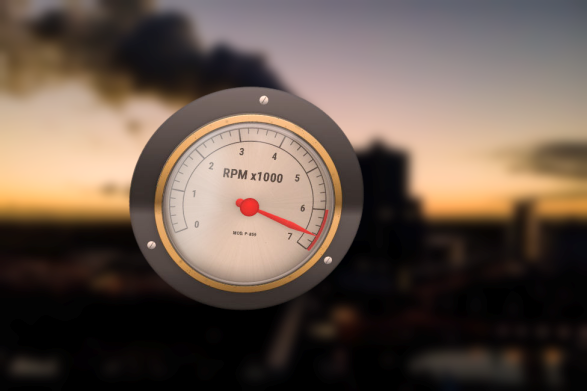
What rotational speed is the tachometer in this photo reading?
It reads 6600 rpm
